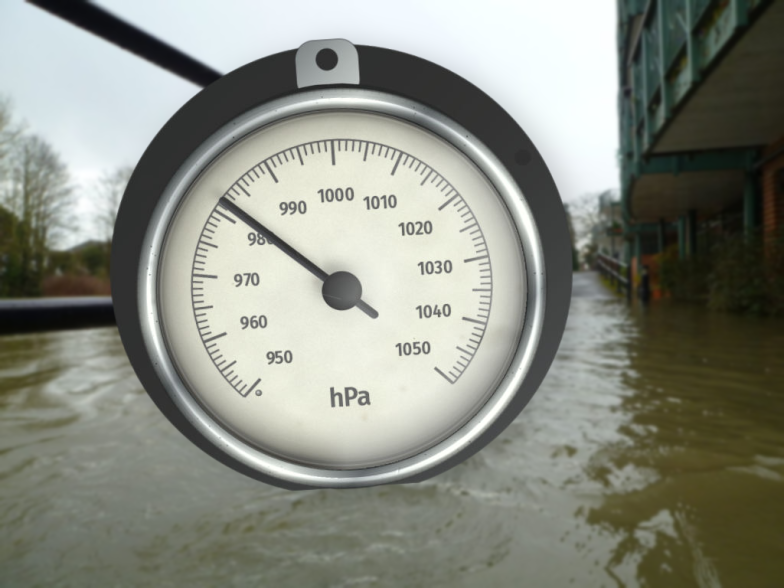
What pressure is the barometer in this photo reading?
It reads 982 hPa
